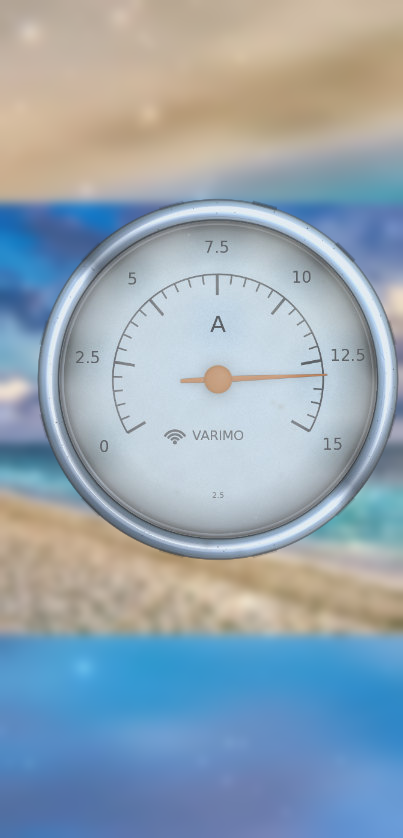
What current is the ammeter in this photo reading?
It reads 13 A
